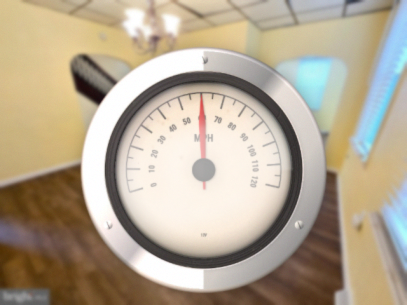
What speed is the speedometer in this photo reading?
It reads 60 mph
